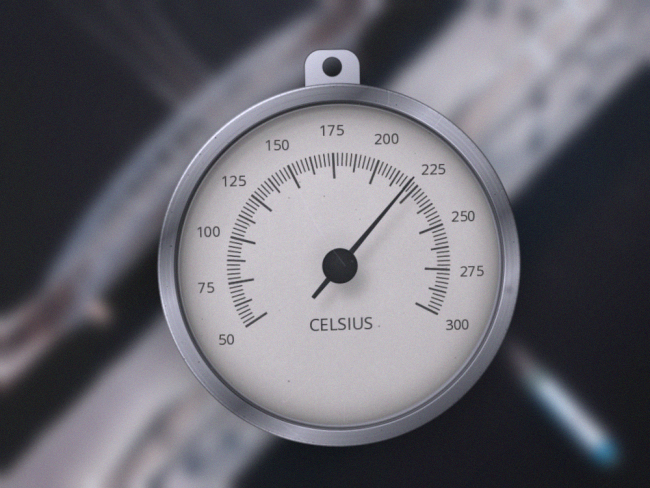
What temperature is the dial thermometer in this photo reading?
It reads 220 °C
